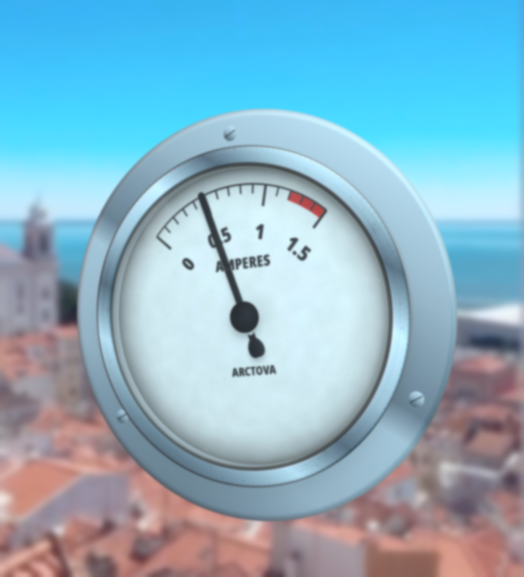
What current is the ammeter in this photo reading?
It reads 0.5 A
